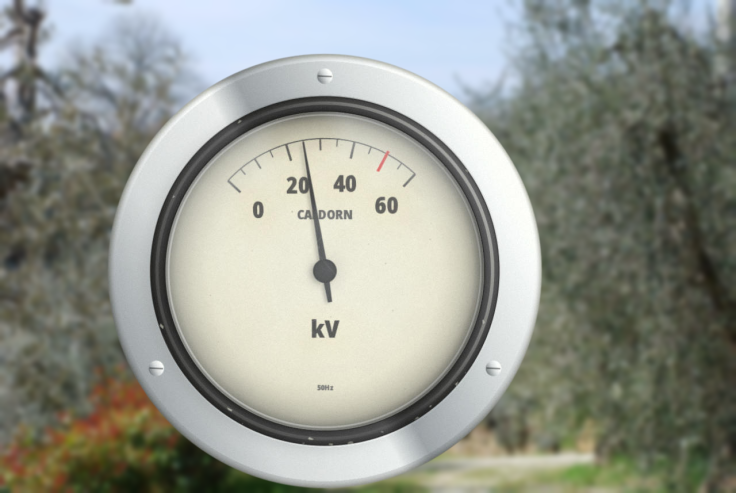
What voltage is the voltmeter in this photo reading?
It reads 25 kV
